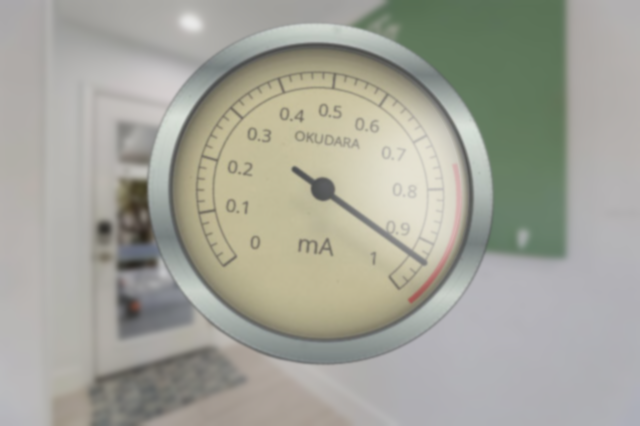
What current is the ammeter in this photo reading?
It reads 0.94 mA
